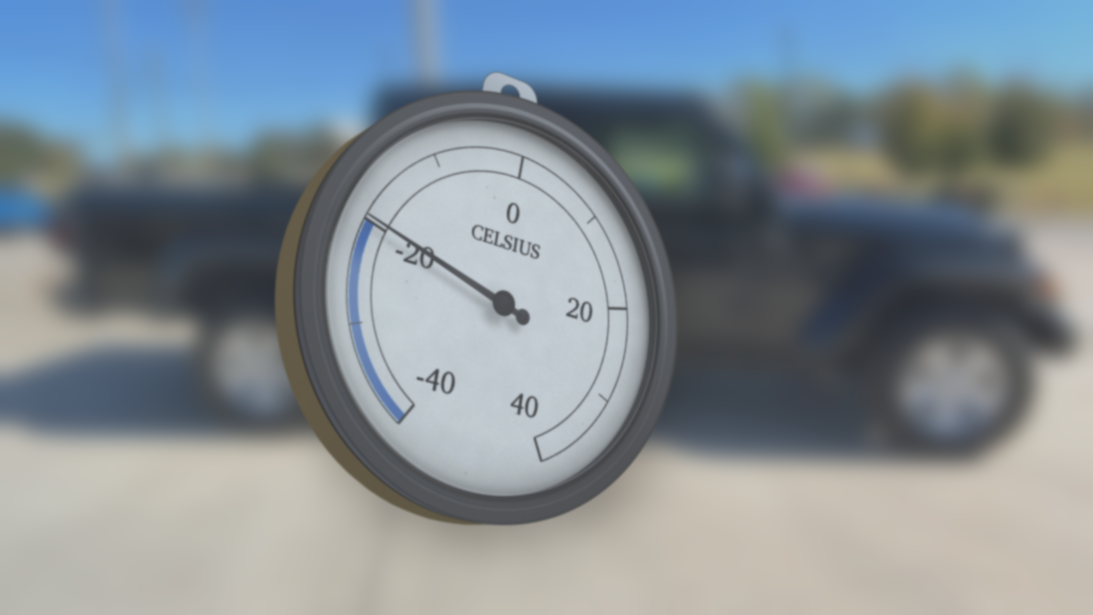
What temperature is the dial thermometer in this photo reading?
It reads -20 °C
